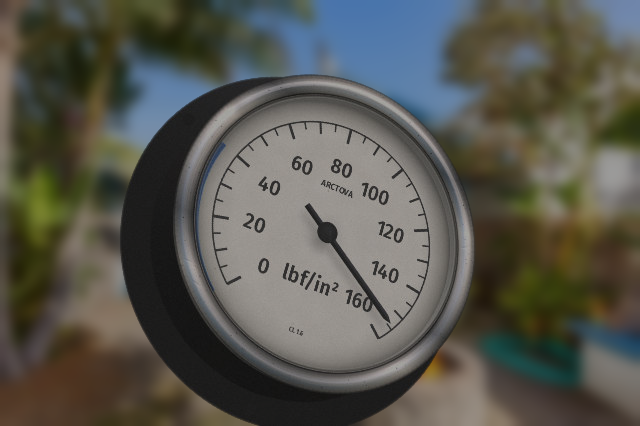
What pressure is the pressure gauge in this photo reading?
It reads 155 psi
